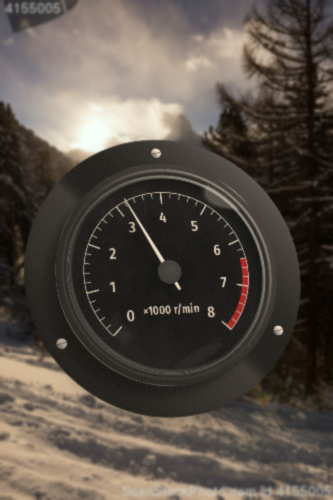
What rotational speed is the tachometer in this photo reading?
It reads 3200 rpm
